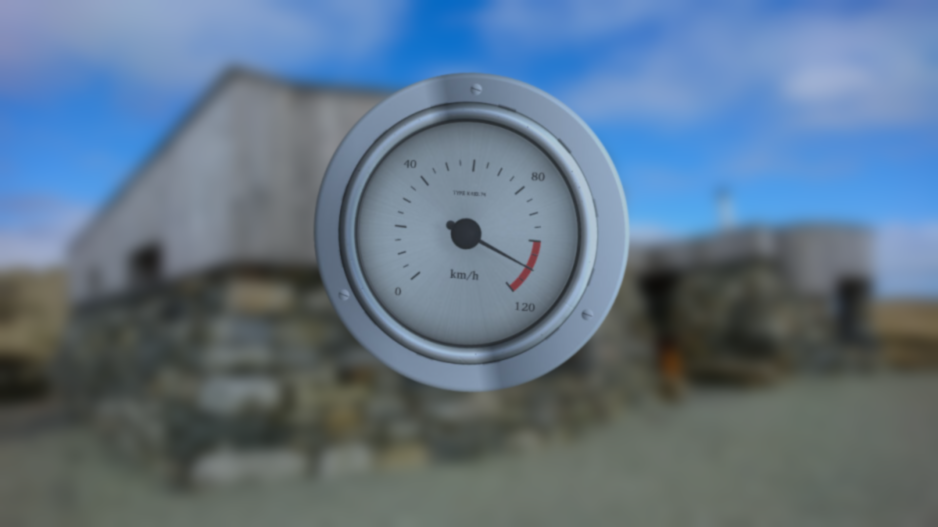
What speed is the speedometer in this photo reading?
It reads 110 km/h
